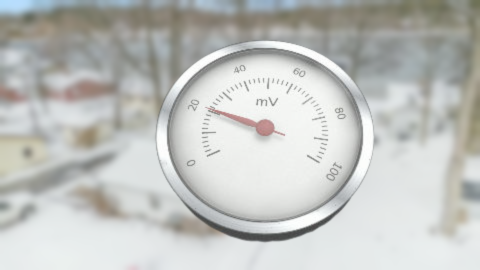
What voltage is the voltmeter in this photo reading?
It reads 20 mV
